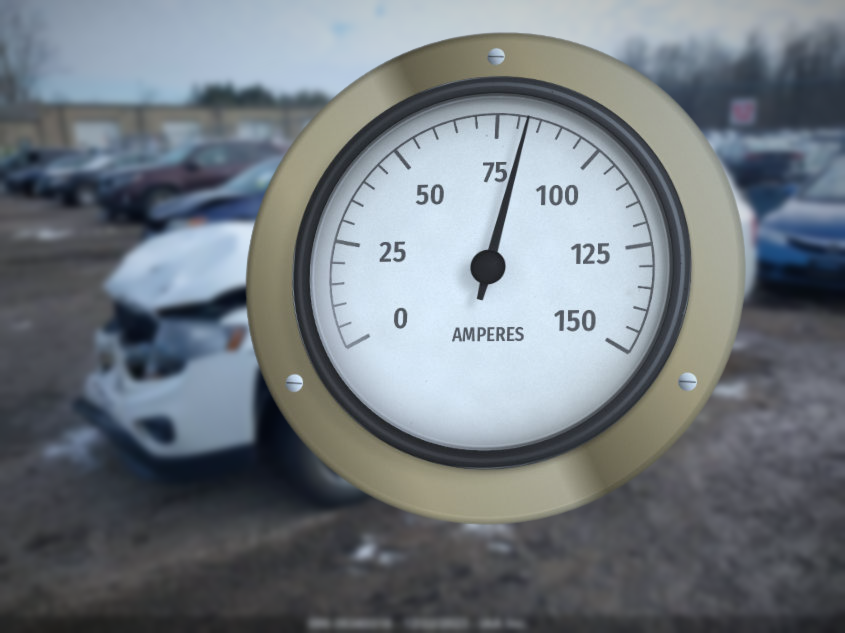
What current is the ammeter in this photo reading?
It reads 82.5 A
